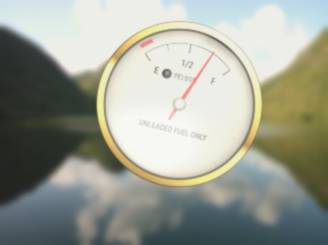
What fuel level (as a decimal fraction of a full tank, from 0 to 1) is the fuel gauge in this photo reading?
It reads 0.75
